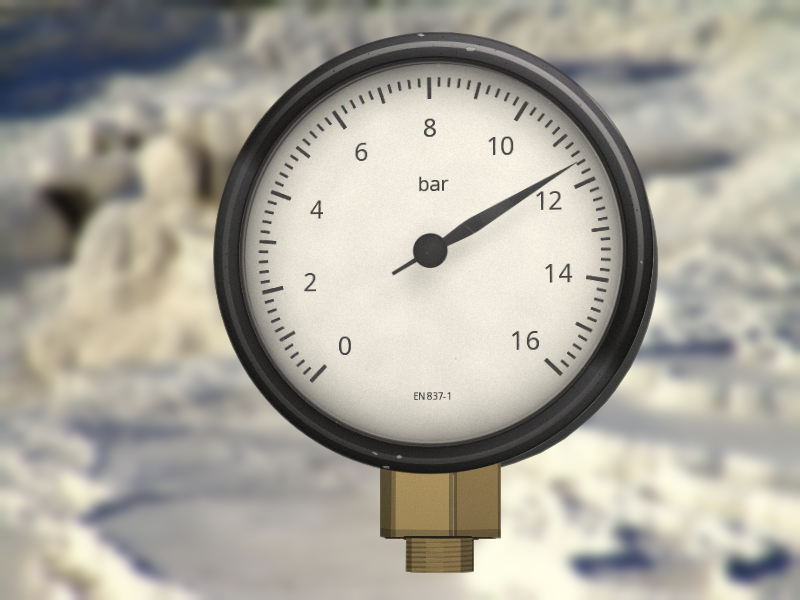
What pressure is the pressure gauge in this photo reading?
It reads 11.6 bar
